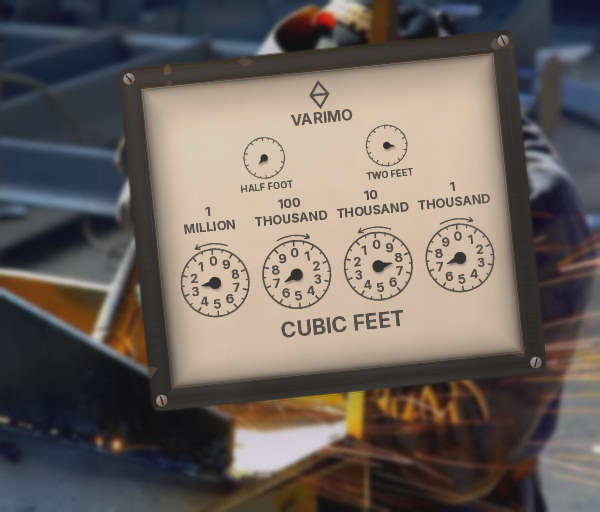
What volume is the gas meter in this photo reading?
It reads 267700 ft³
